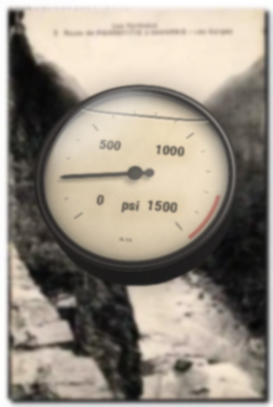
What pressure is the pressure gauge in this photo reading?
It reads 200 psi
